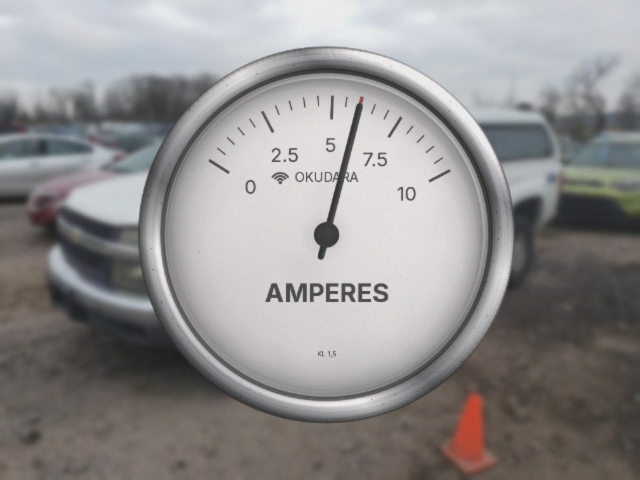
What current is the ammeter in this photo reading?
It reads 6 A
